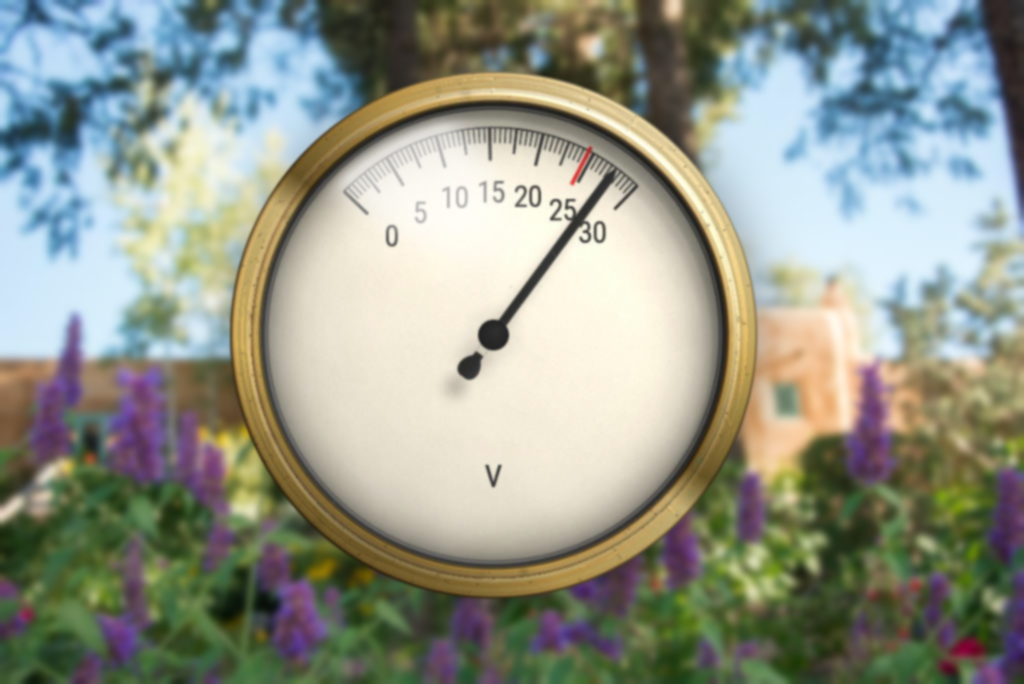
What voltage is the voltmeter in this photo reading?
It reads 27.5 V
